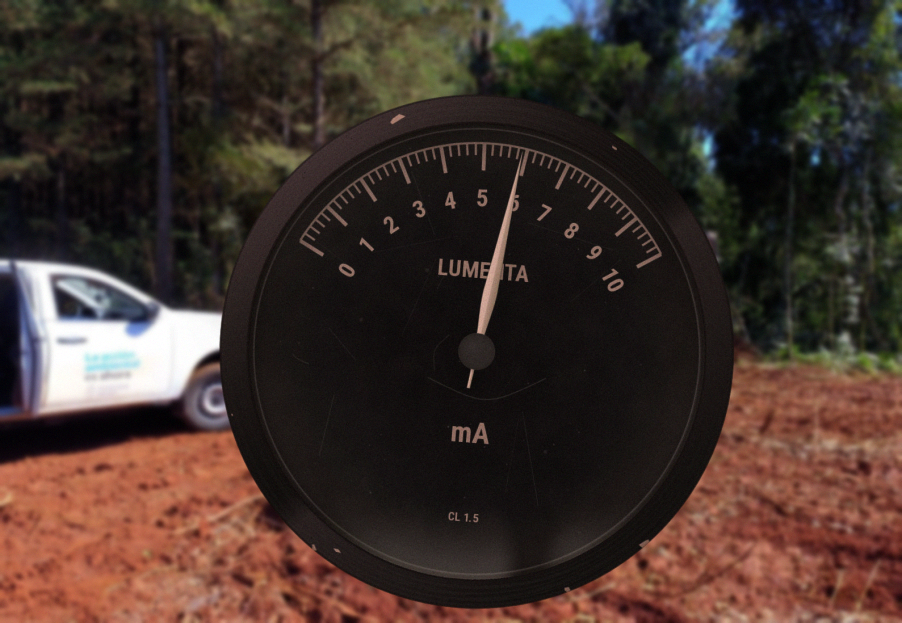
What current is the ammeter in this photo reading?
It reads 5.9 mA
